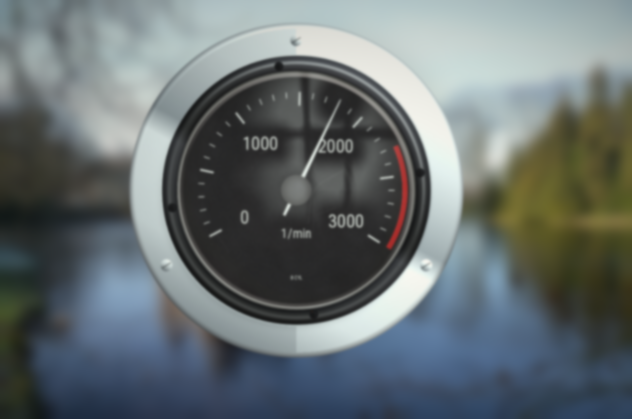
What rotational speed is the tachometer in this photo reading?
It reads 1800 rpm
